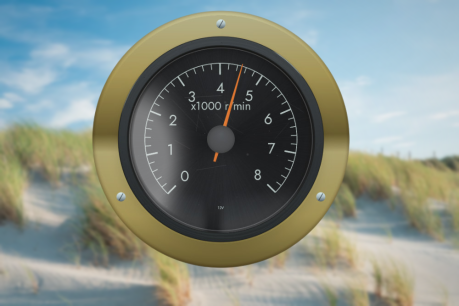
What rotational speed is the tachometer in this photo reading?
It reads 4500 rpm
